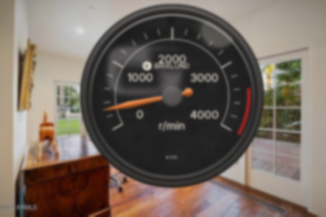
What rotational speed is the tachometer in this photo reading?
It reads 300 rpm
